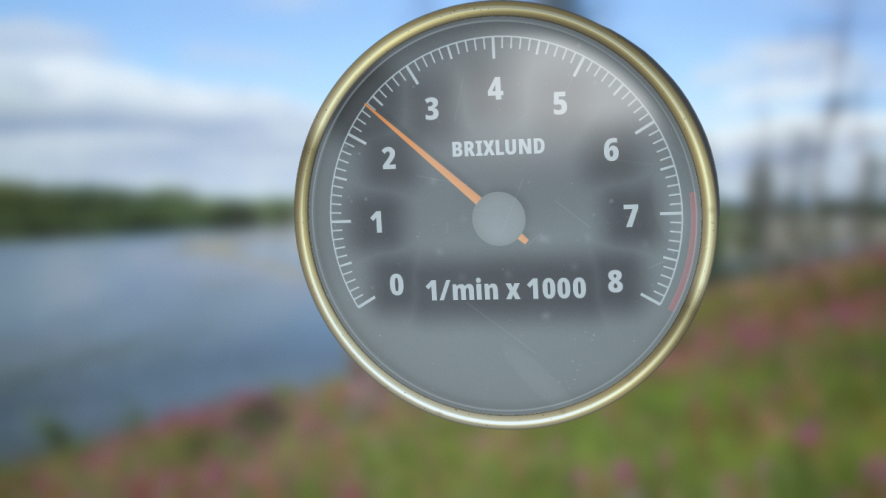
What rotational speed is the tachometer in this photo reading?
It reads 2400 rpm
